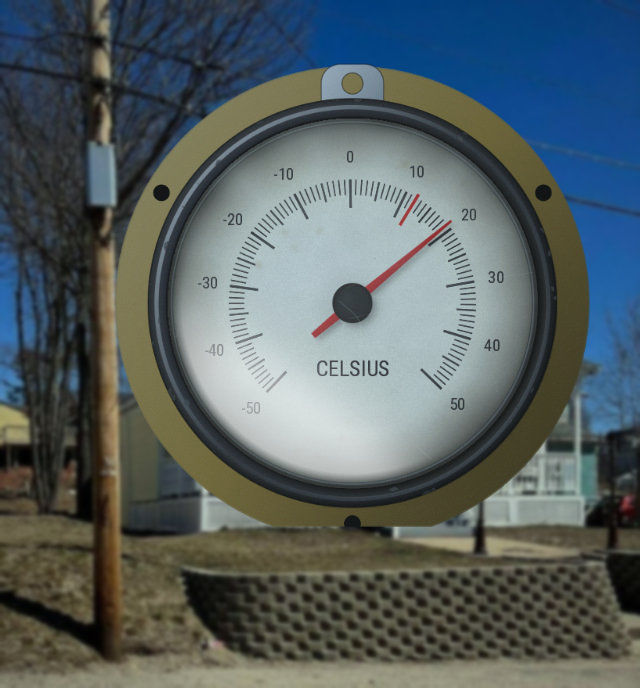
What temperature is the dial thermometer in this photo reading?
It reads 19 °C
